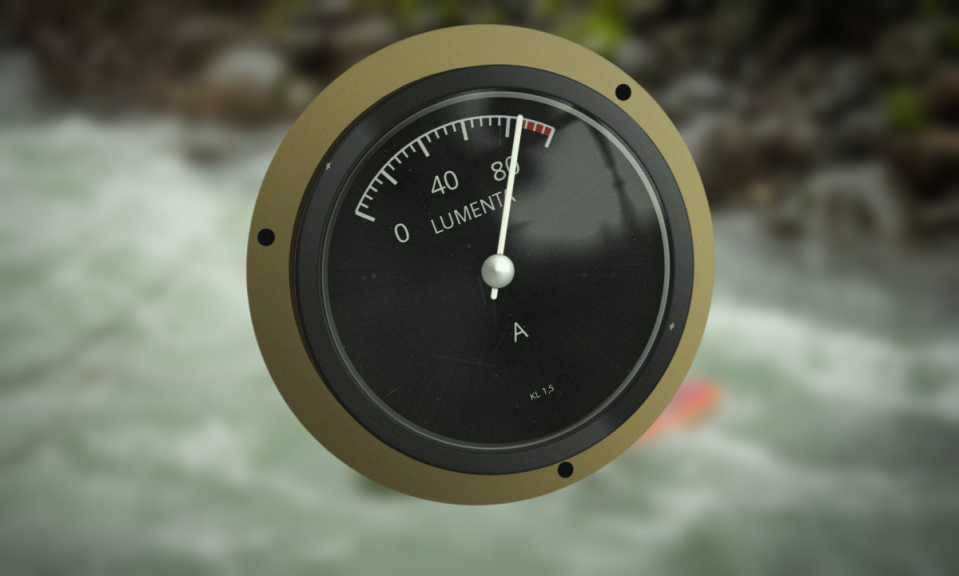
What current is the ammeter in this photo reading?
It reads 84 A
